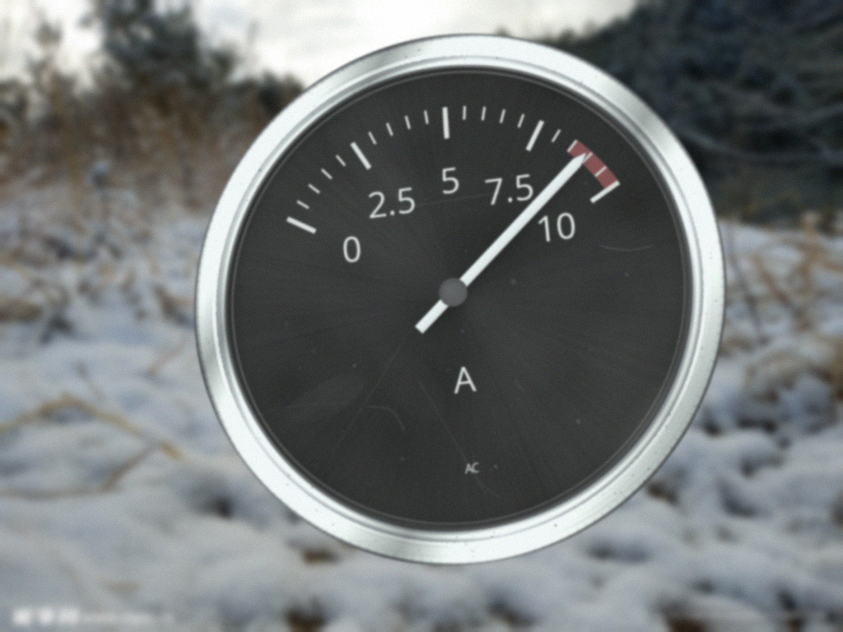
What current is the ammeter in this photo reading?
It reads 9 A
